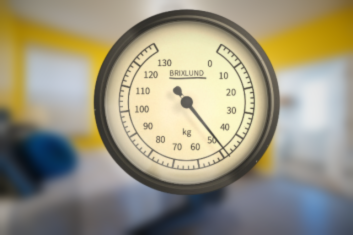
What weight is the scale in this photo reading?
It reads 48 kg
